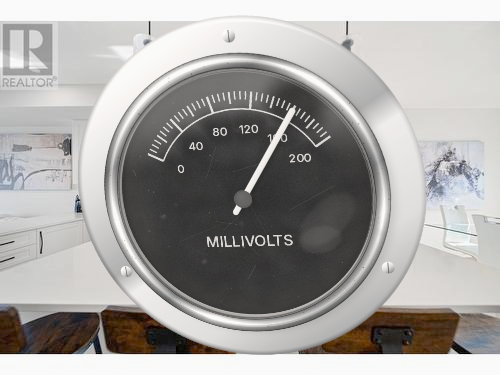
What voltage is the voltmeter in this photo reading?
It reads 160 mV
